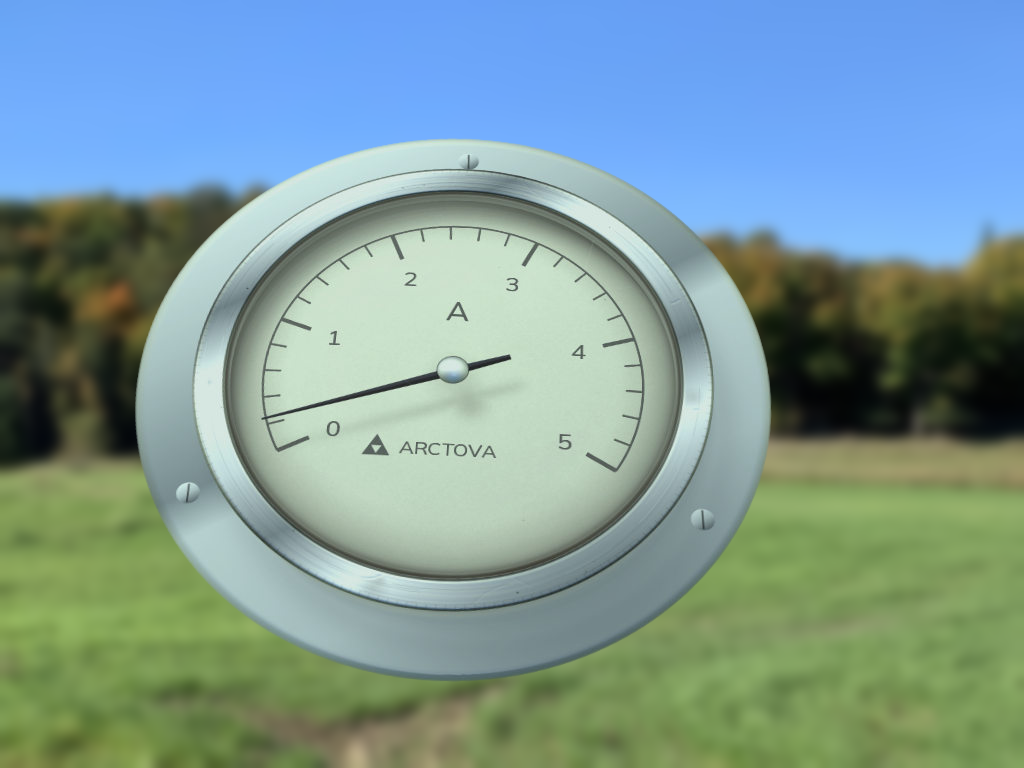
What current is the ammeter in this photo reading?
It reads 0.2 A
